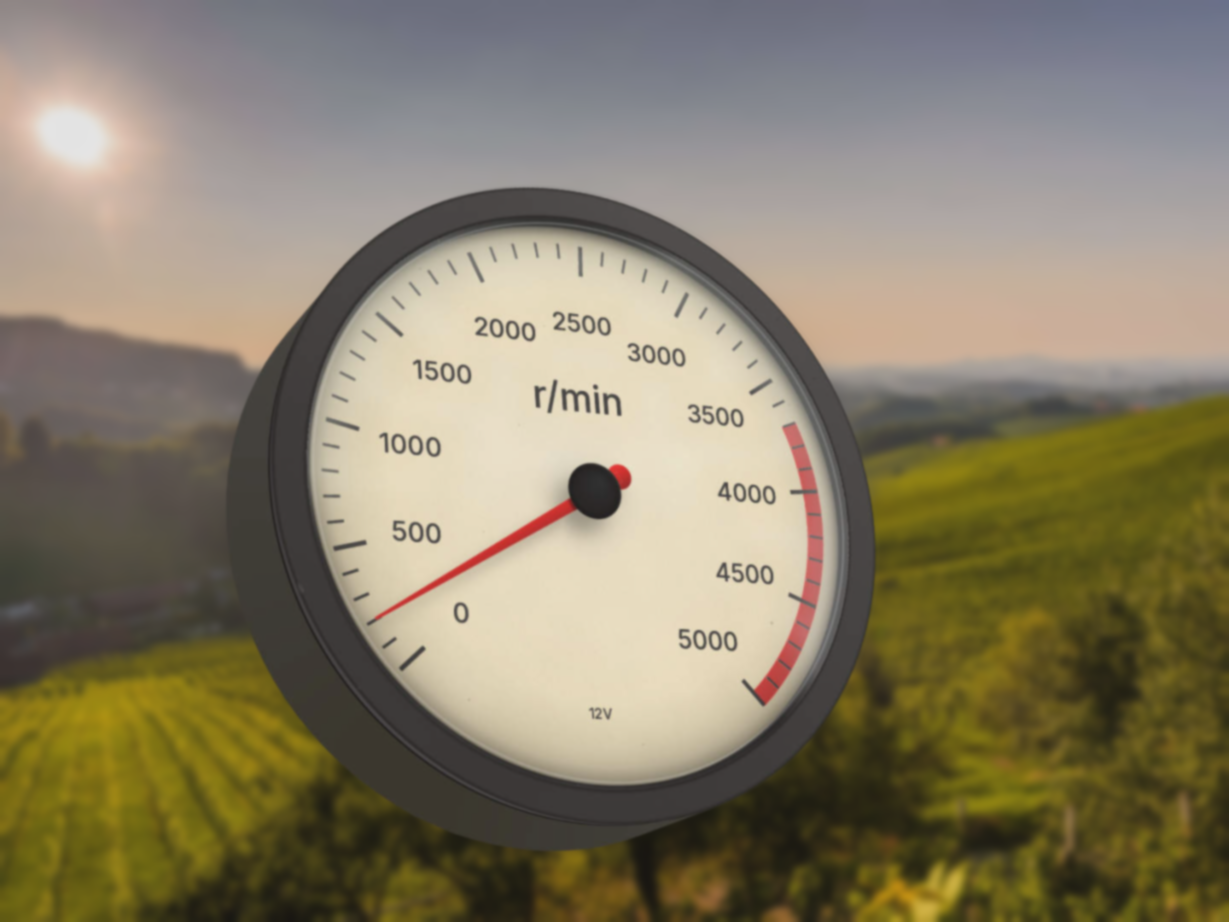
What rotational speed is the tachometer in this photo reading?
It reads 200 rpm
